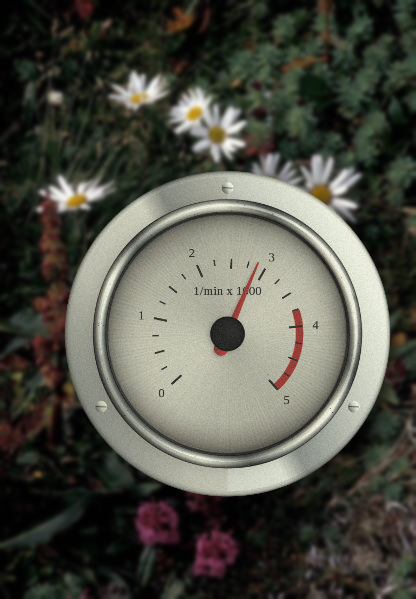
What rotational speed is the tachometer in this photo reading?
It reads 2875 rpm
